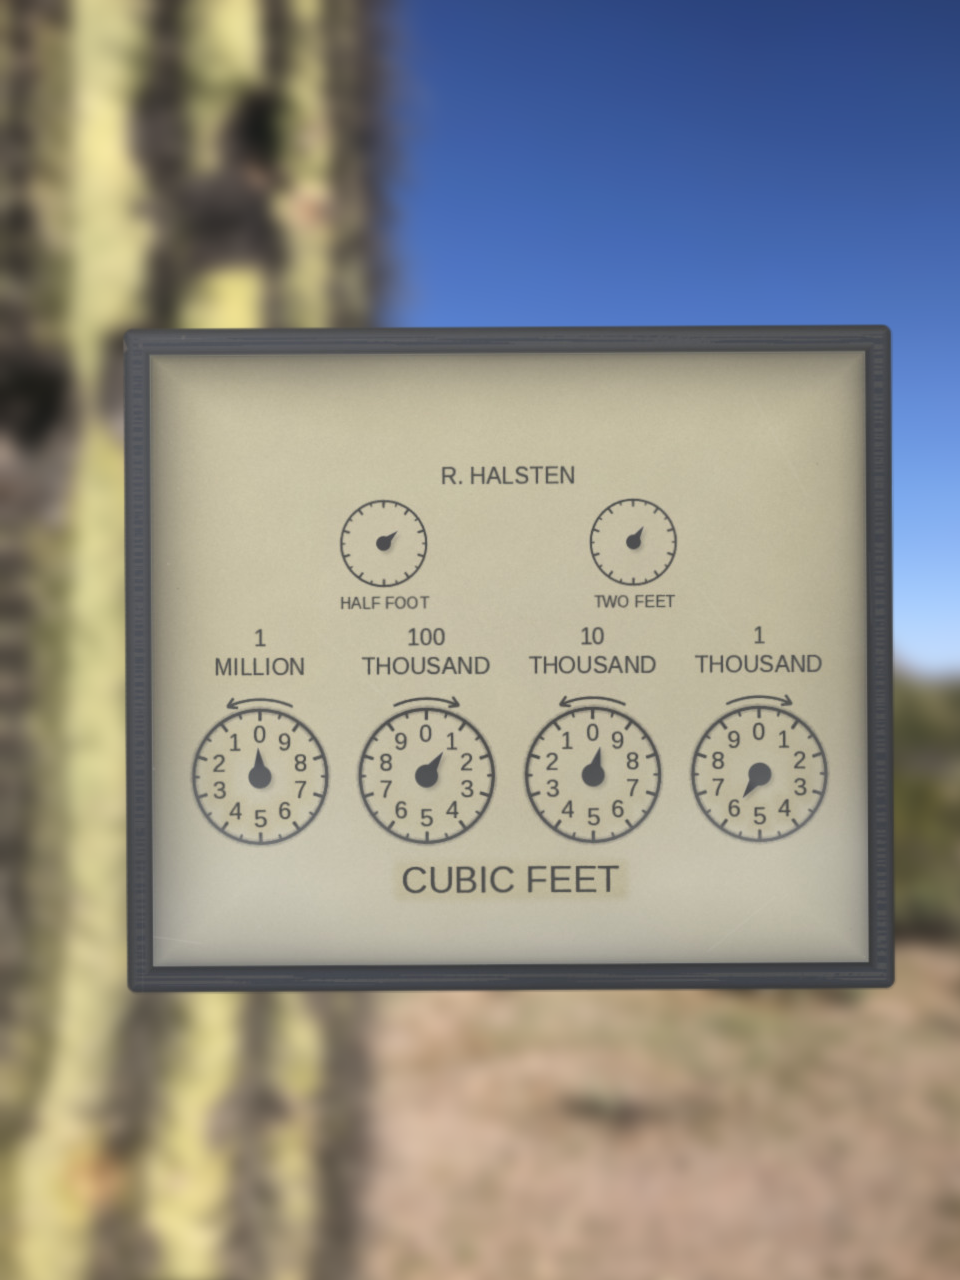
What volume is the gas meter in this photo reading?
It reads 9600 ft³
